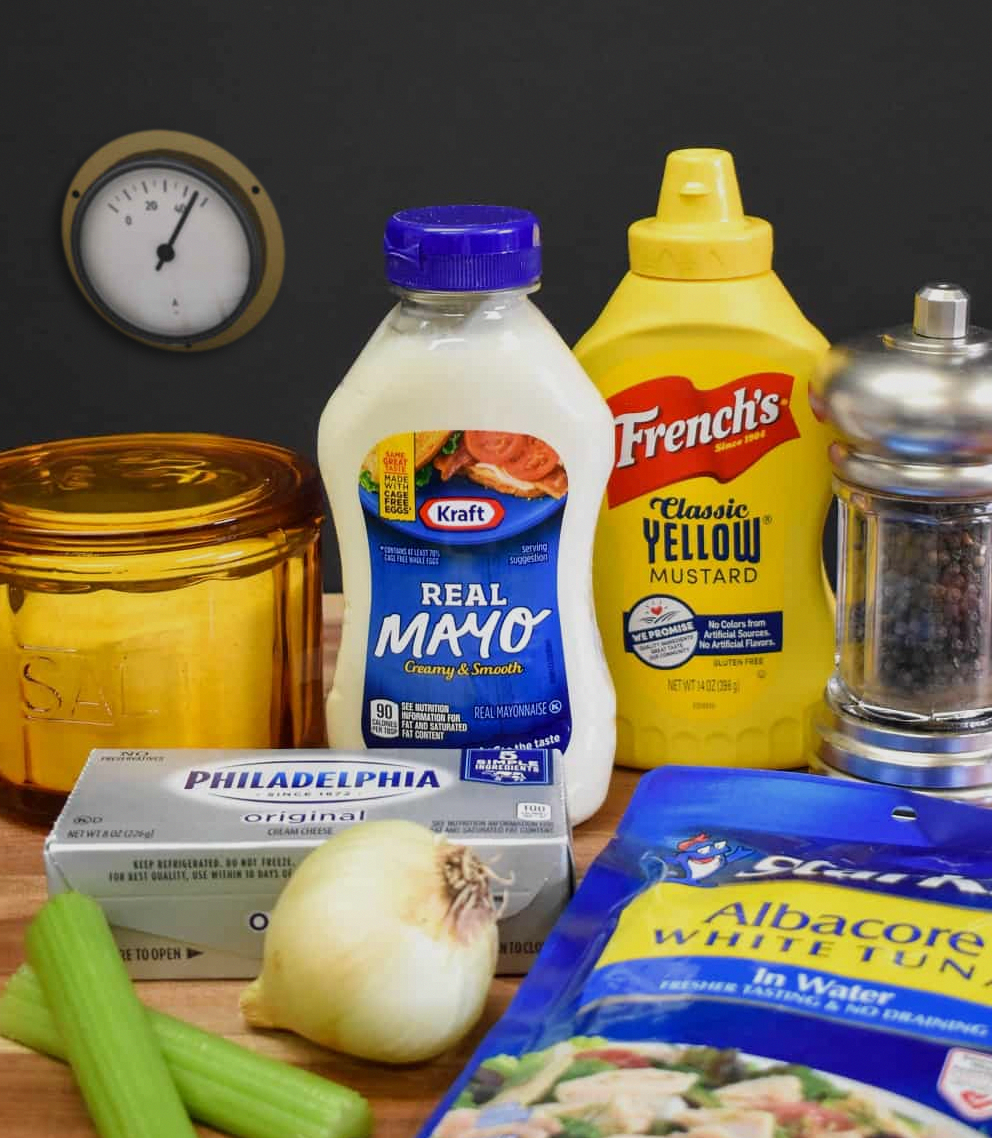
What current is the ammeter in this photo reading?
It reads 45 A
